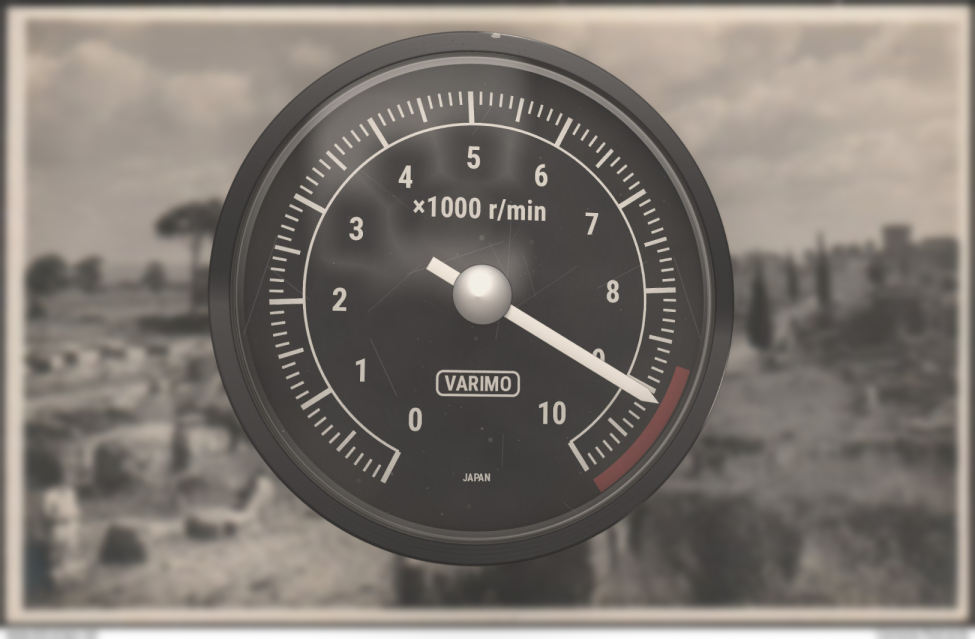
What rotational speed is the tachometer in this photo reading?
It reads 9100 rpm
